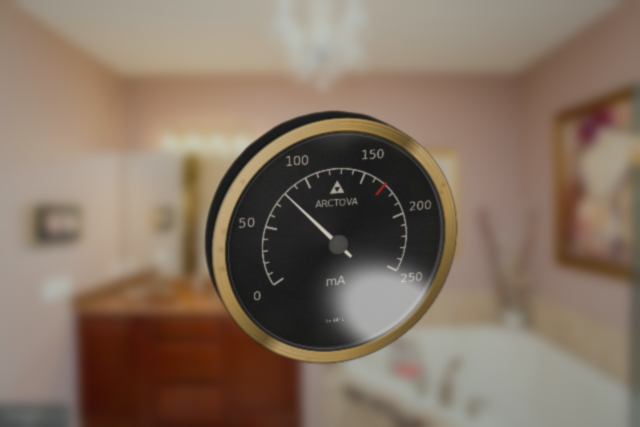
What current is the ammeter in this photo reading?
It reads 80 mA
